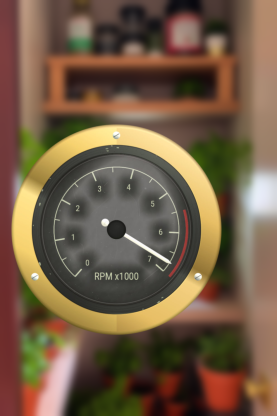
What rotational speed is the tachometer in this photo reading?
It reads 6750 rpm
